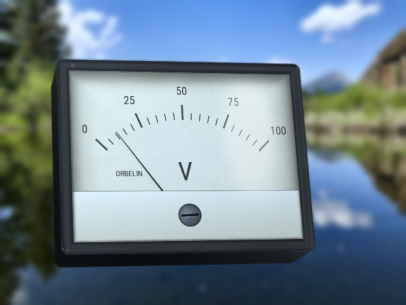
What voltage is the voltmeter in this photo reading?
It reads 10 V
